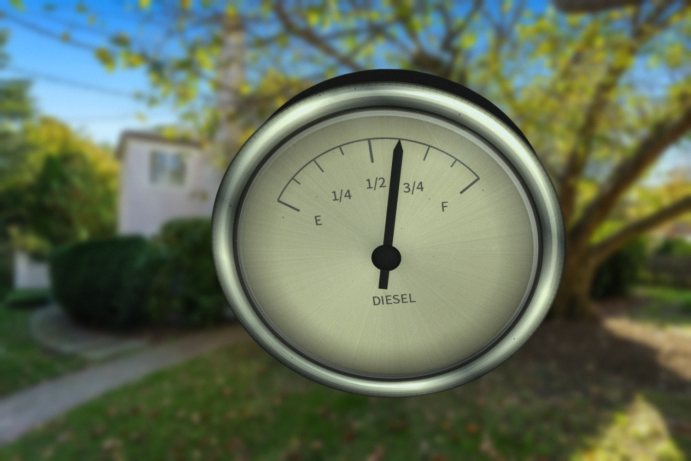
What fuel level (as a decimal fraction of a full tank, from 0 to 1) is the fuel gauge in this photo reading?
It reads 0.625
